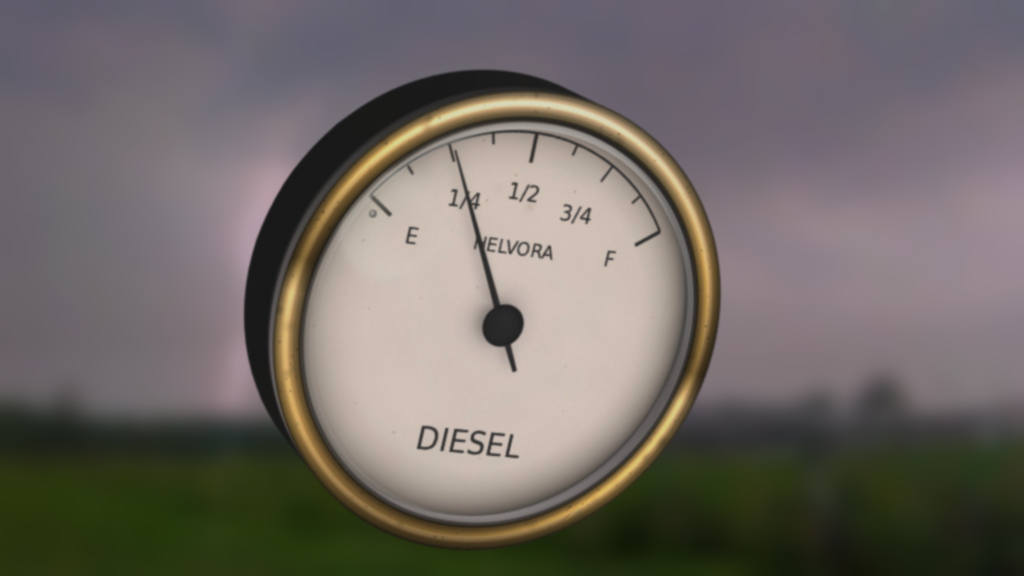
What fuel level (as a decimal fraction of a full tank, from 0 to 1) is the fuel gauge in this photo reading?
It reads 0.25
